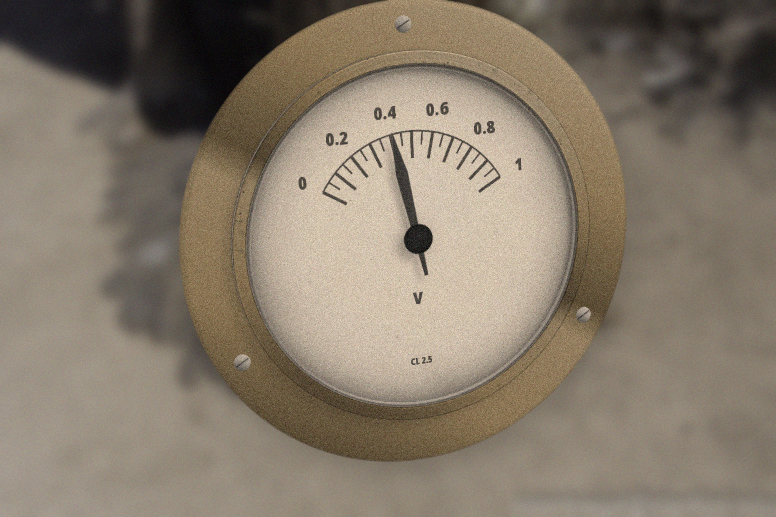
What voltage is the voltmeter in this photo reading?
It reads 0.4 V
